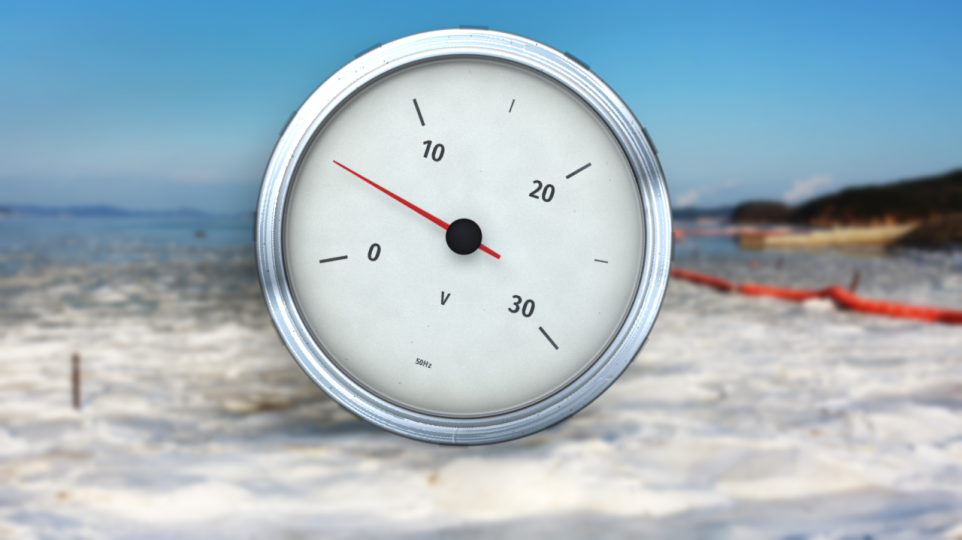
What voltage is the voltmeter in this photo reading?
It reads 5 V
